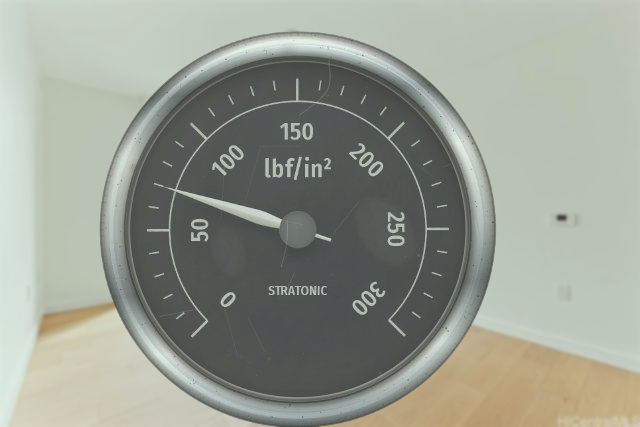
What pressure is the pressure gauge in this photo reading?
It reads 70 psi
